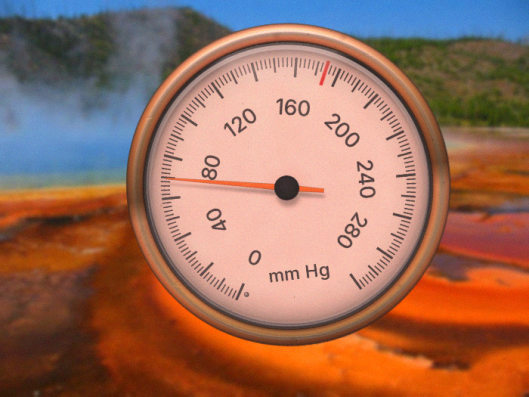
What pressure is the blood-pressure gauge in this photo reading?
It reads 70 mmHg
